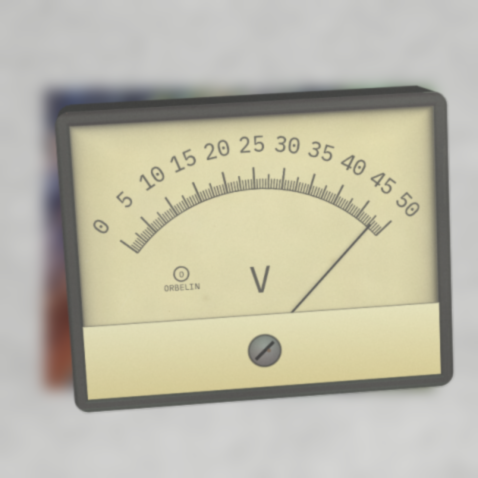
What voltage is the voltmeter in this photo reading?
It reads 47.5 V
